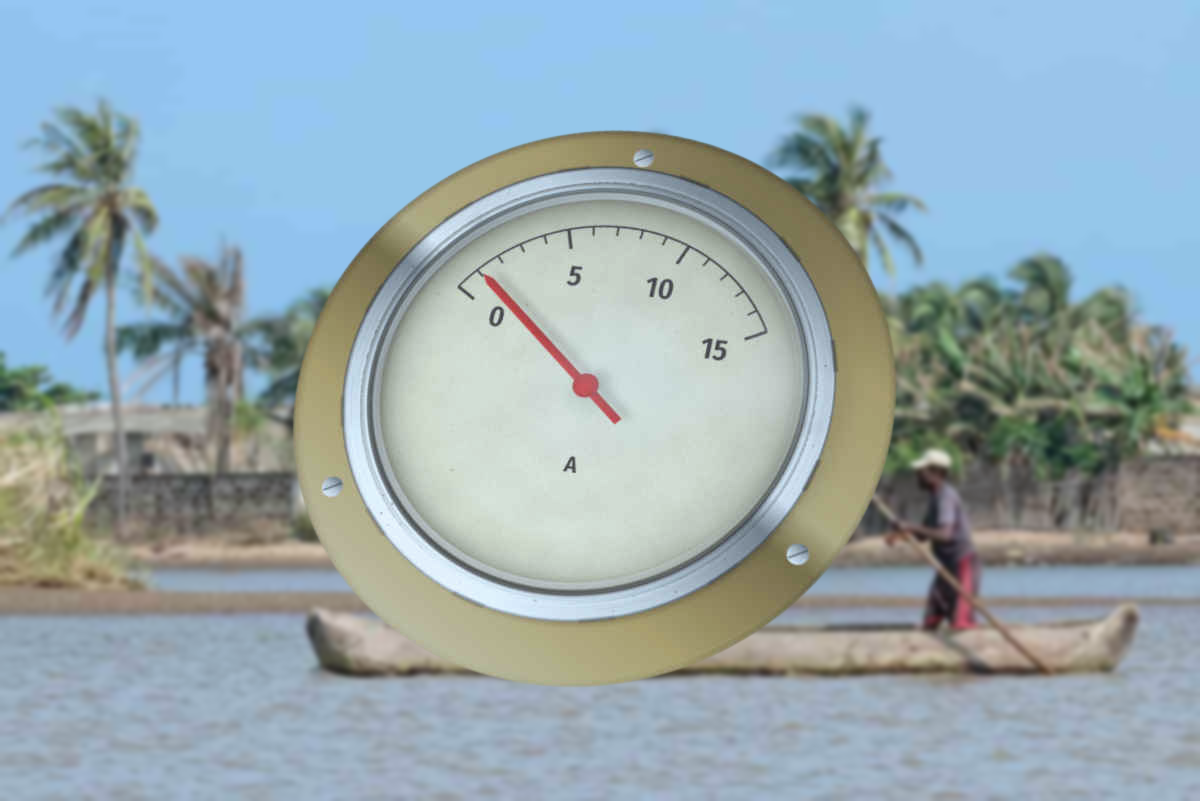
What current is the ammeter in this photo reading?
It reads 1 A
